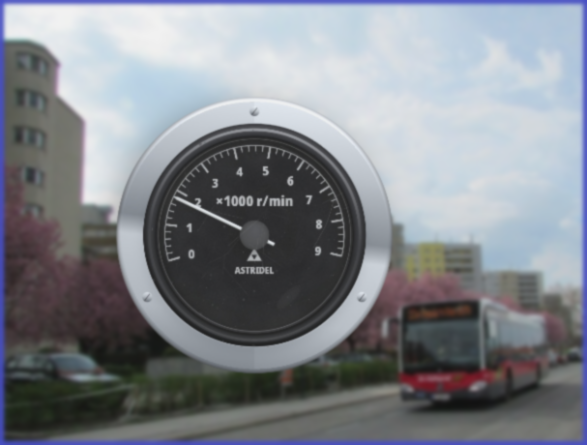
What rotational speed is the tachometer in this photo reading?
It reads 1800 rpm
